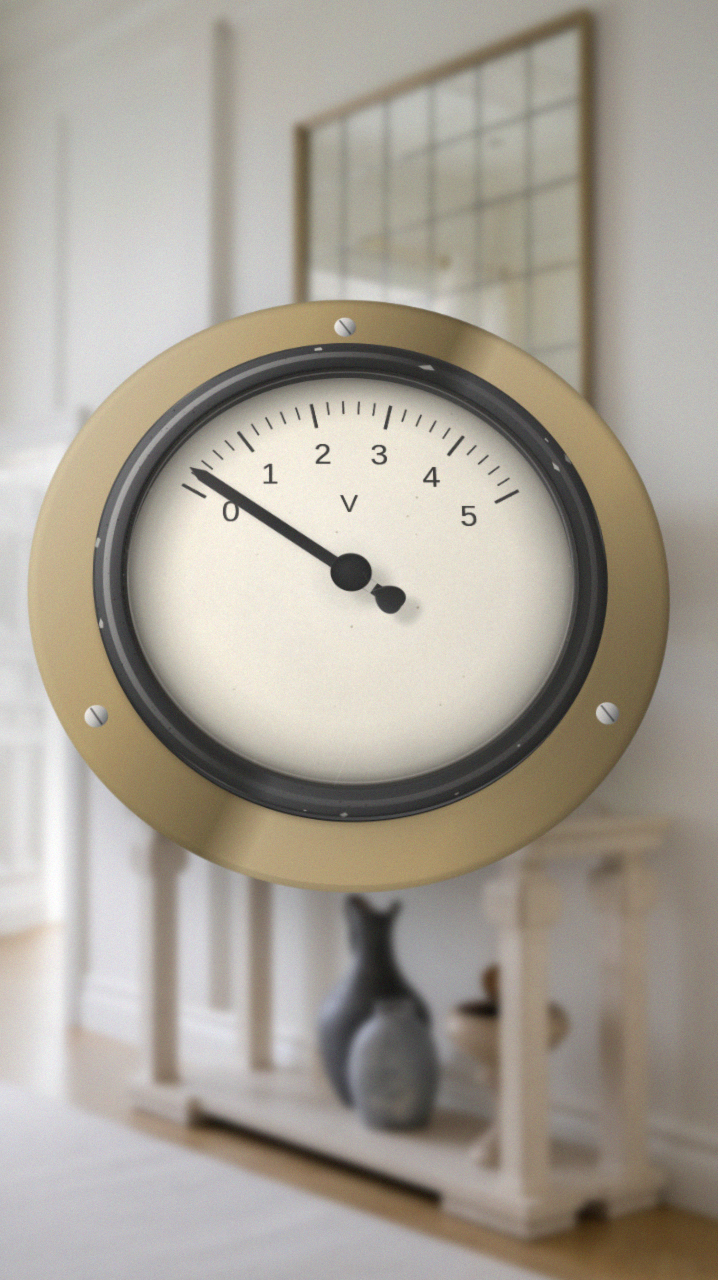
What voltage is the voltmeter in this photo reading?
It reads 0.2 V
